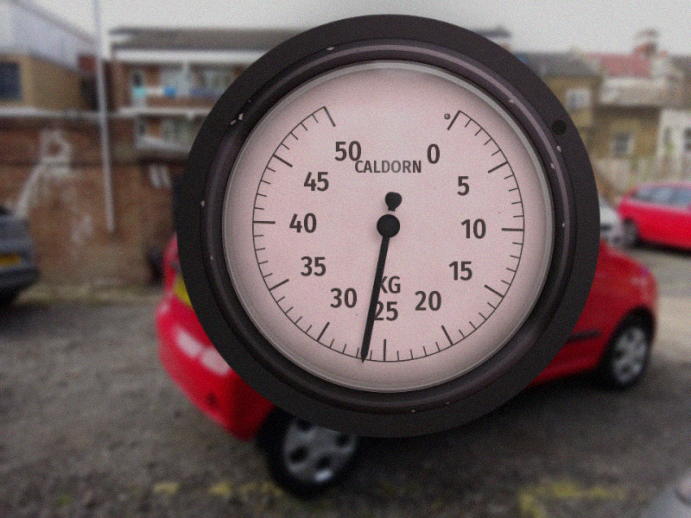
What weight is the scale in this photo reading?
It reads 26.5 kg
